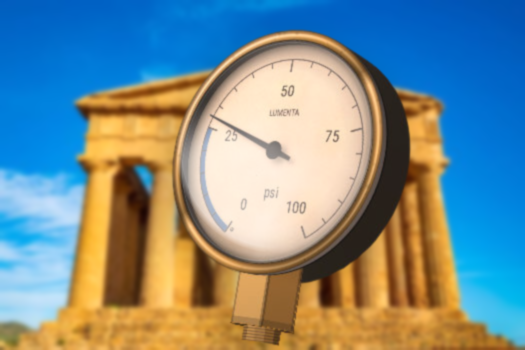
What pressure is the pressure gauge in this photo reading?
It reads 27.5 psi
